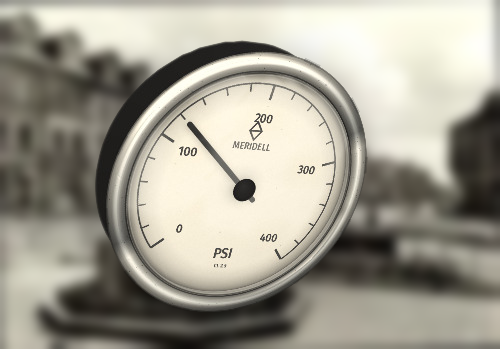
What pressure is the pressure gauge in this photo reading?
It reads 120 psi
